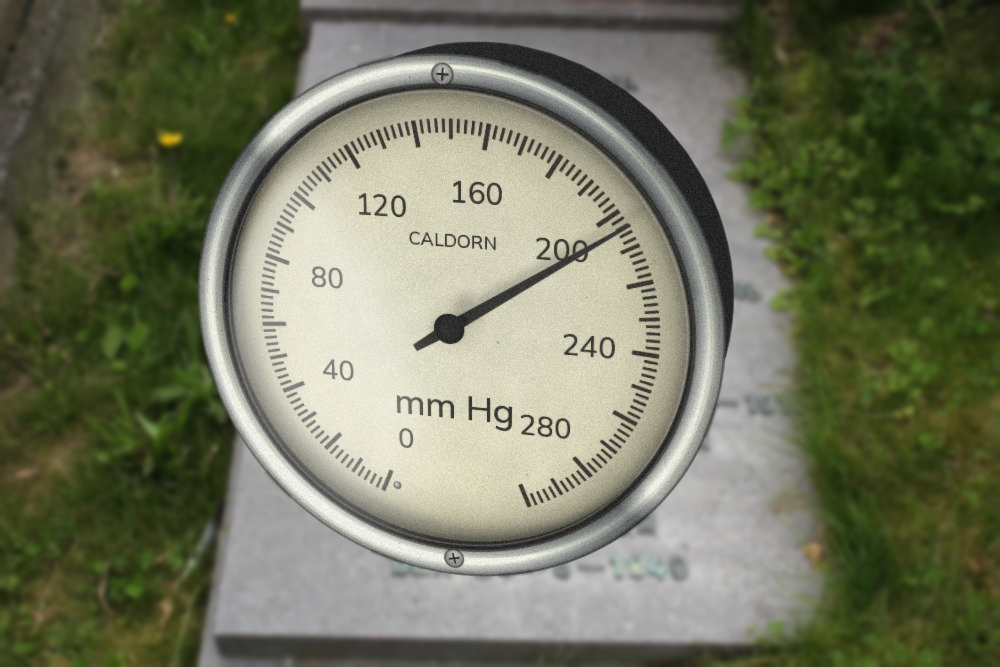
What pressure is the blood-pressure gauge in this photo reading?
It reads 204 mmHg
